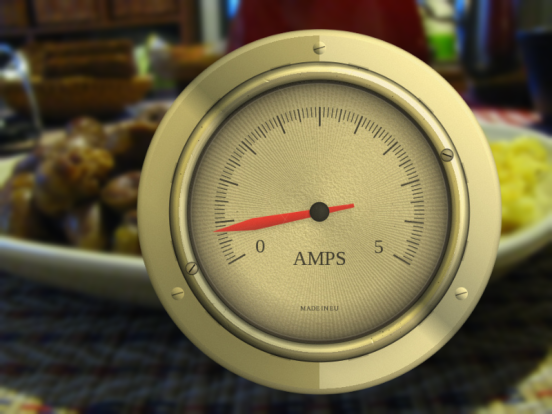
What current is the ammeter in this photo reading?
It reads 0.4 A
